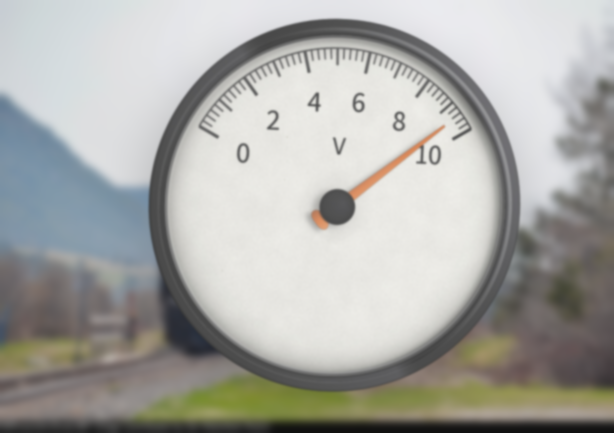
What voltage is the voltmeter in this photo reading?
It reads 9.4 V
